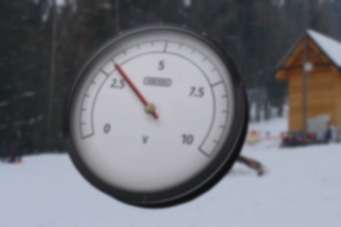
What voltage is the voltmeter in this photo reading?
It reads 3 V
